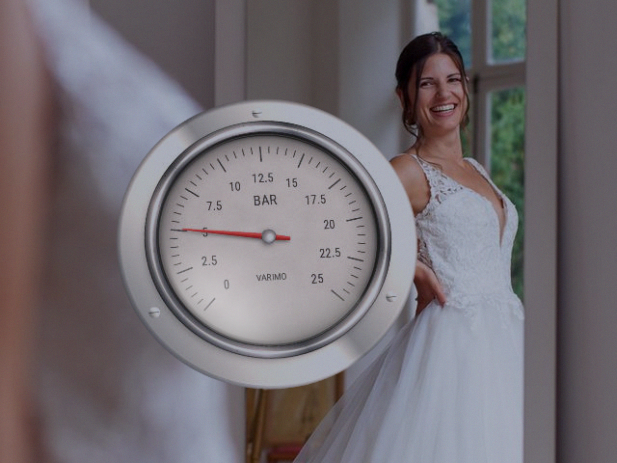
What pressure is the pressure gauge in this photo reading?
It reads 5 bar
